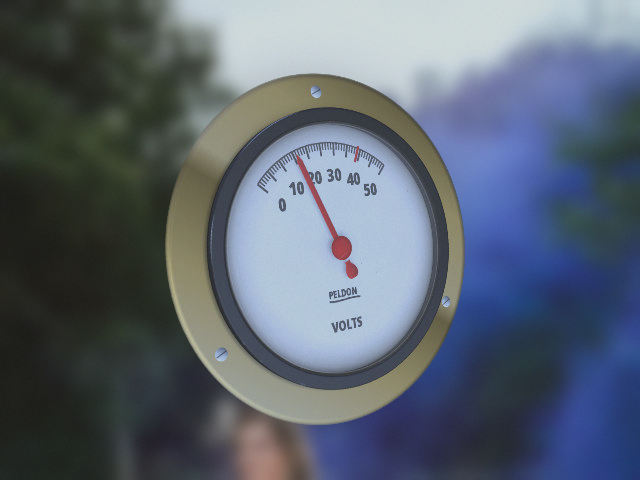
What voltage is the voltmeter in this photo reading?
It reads 15 V
